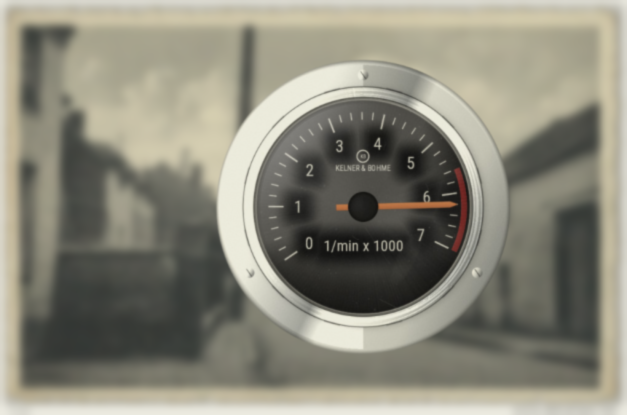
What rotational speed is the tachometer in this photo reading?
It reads 6200 rpm
